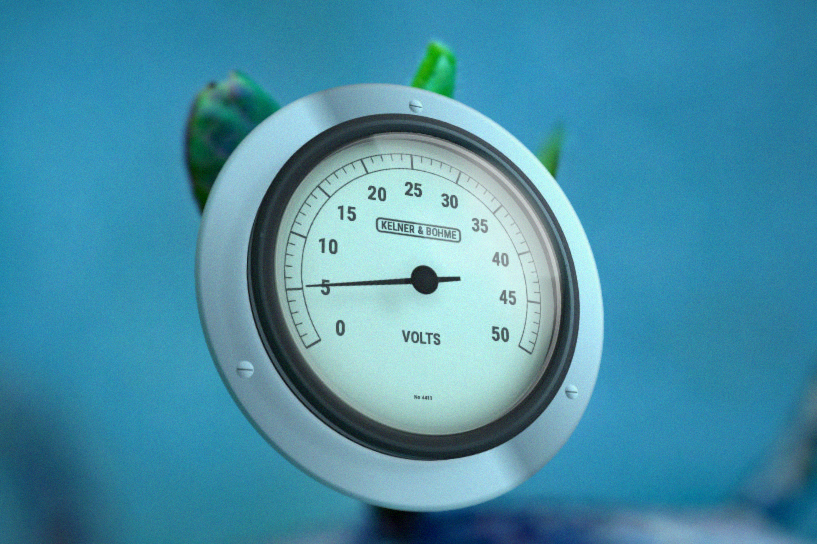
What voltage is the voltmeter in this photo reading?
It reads 5 V
